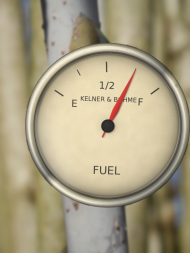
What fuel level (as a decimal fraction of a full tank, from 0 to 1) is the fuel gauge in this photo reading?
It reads 0.75
